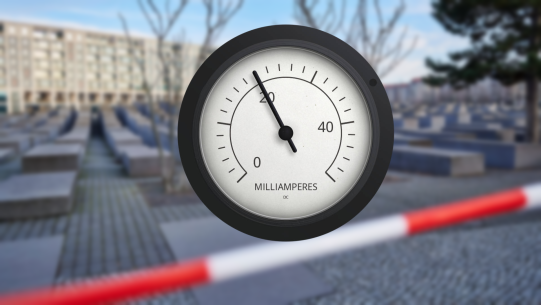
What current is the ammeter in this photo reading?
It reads 20 mA
